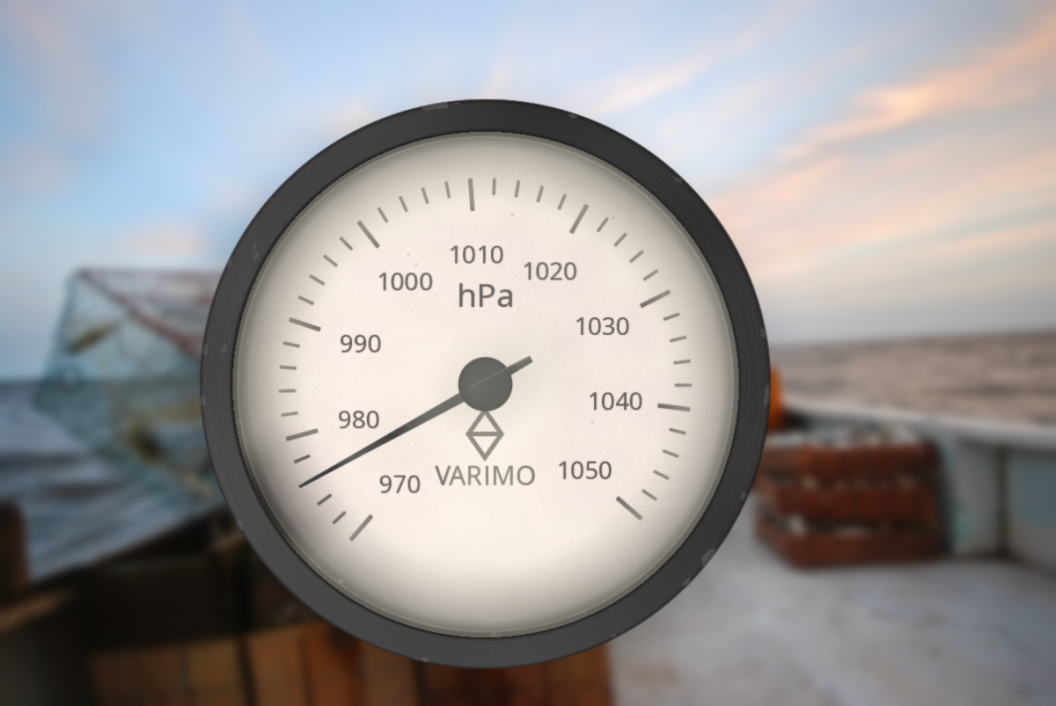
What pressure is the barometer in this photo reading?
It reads 976 hPa
